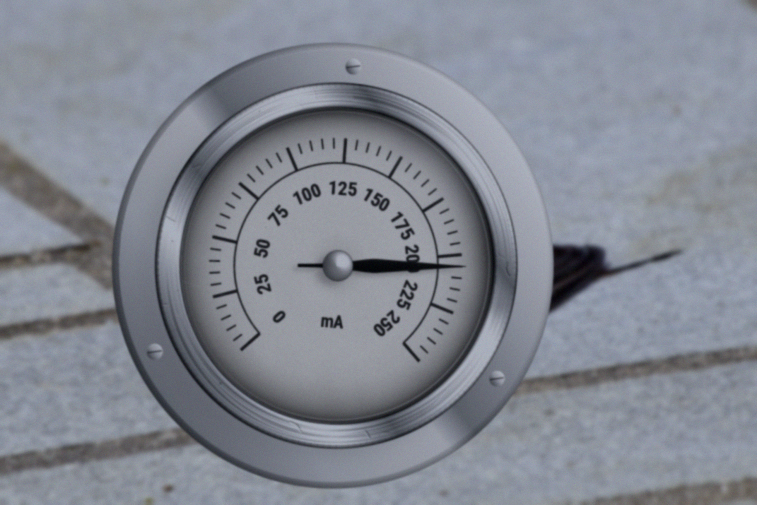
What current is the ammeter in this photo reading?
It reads 205 mA
